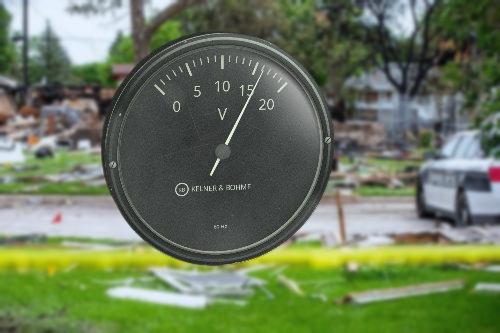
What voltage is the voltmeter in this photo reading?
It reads 16 V
